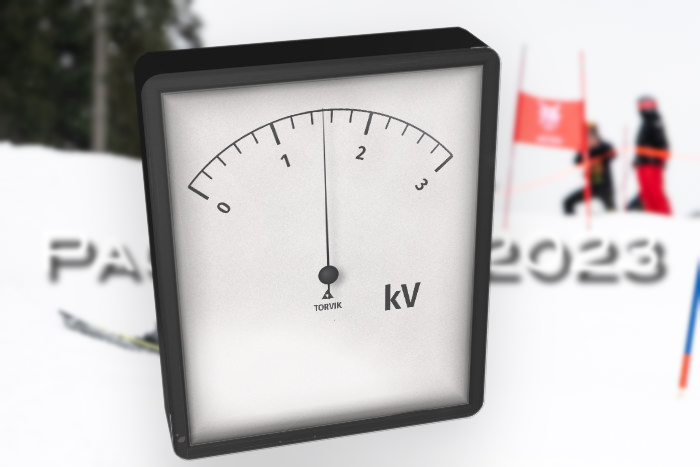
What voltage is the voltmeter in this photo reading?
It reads 1.5 kV
